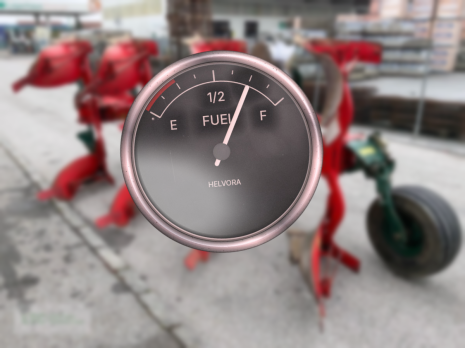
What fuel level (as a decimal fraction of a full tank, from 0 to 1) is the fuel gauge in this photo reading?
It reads 0.75
